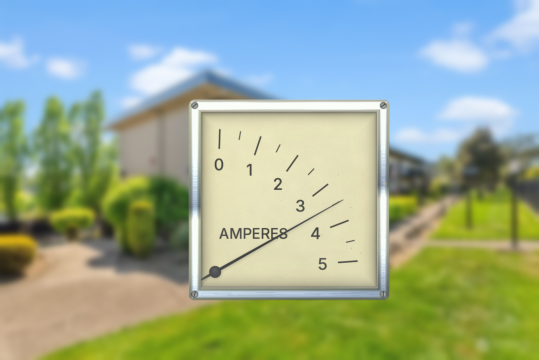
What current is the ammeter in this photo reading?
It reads 3.5 A
